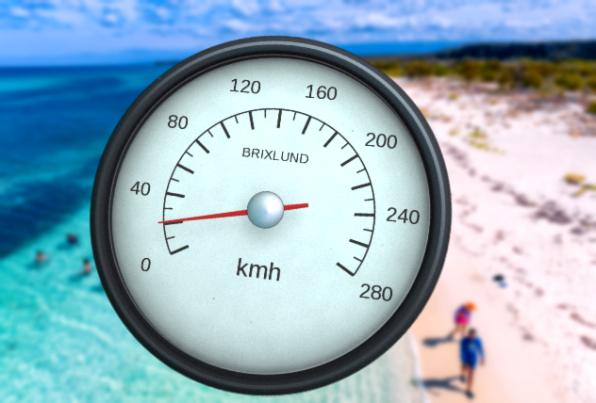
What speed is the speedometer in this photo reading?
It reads 20 km/h
